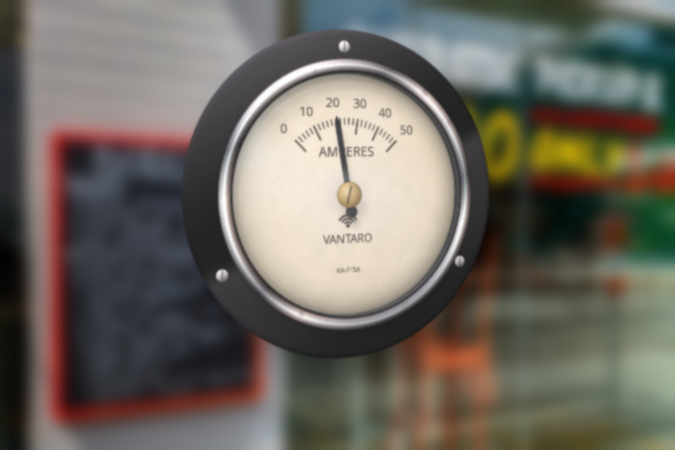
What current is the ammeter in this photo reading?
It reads 20 A
